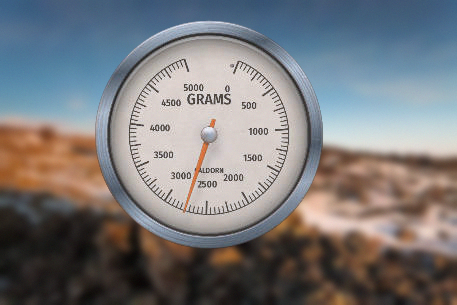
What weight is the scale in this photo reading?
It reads 2750 g
